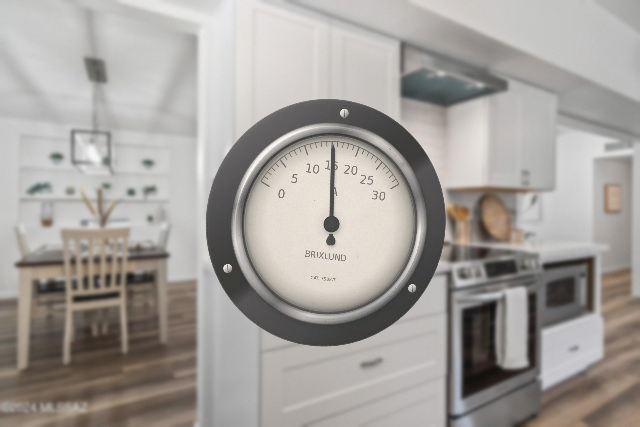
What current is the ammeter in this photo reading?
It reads 15 A
